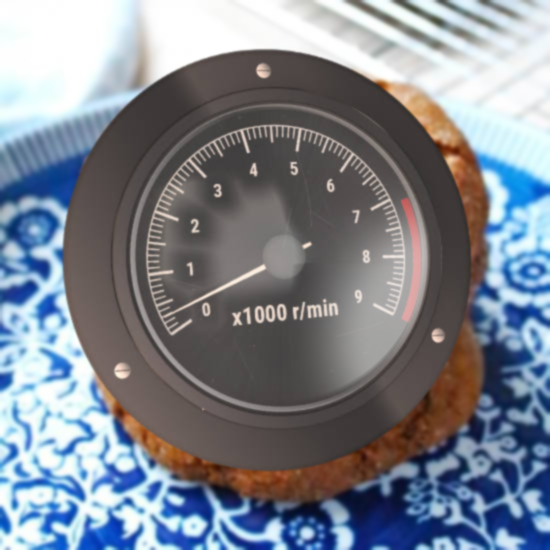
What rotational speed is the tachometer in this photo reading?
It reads 300 rpm
